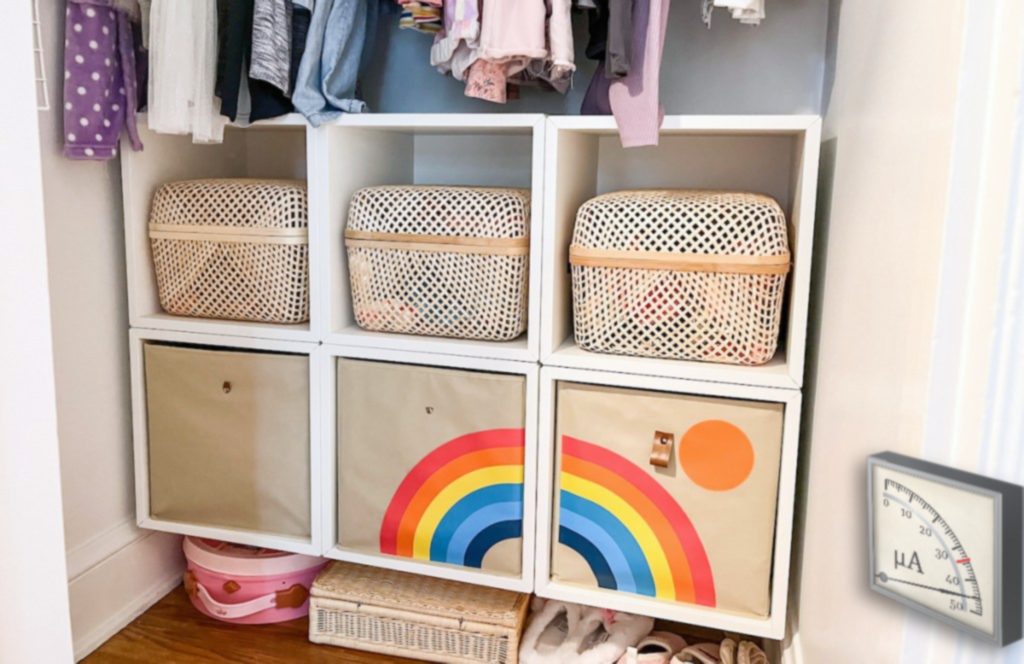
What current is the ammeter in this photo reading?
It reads 45 µA
